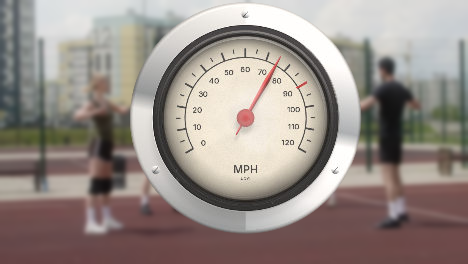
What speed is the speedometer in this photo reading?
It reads 75 mph
